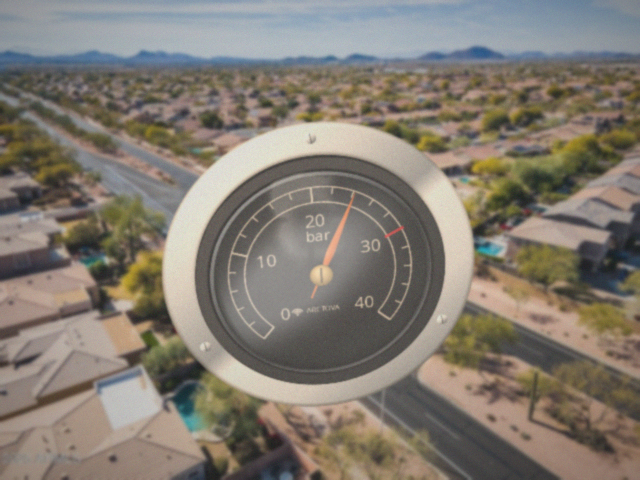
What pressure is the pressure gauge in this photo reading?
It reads 24 bar
